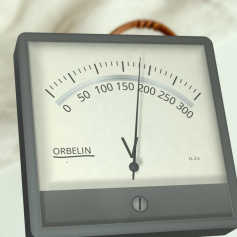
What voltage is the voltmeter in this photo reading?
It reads 180 V
